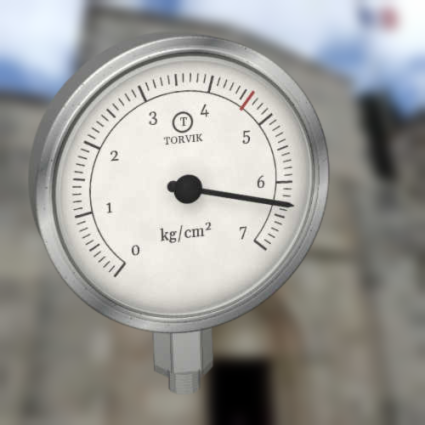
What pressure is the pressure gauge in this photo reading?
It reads 6.3 kg/cm²
